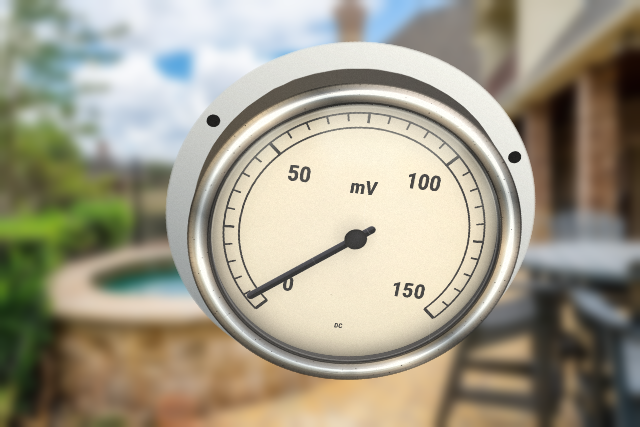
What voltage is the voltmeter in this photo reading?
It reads 5 mV
